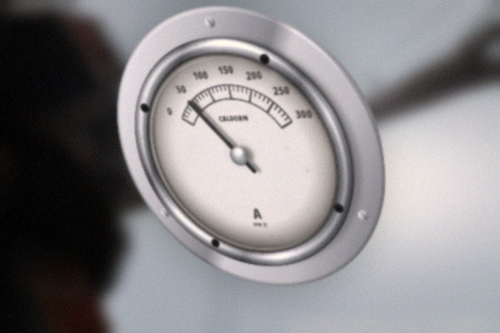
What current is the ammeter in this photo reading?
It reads 50 A
